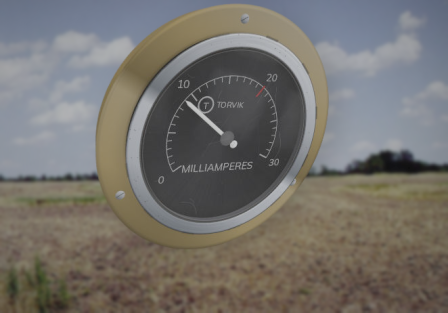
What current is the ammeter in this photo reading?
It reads 9 mA
